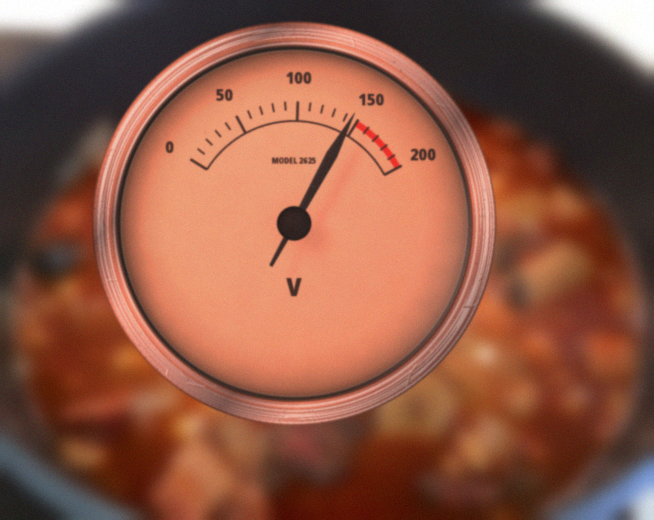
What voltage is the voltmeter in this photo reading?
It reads 145 V
